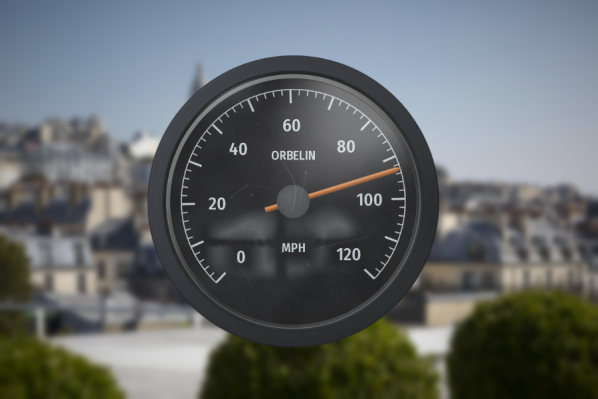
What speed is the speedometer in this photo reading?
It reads 93 mph
